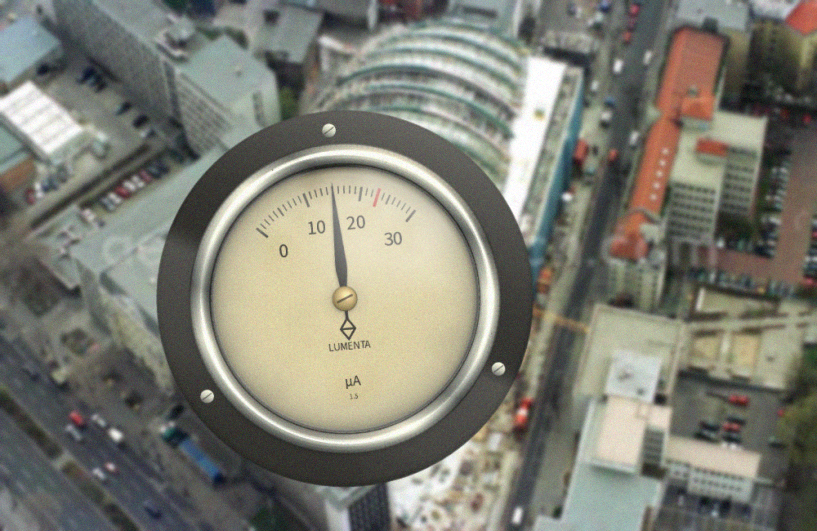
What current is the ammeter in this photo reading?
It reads 15 µA
